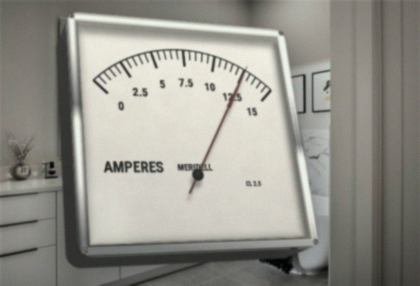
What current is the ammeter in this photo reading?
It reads 12.5 A
